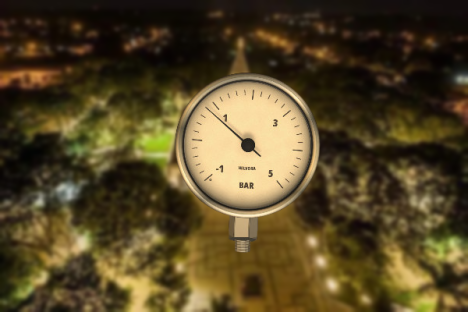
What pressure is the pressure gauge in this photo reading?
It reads 0.8 bar
